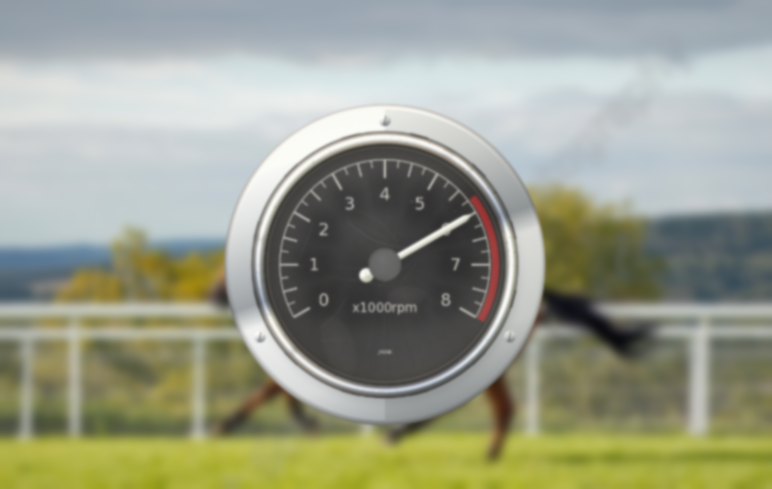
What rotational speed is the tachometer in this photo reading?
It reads 6000 rpm
